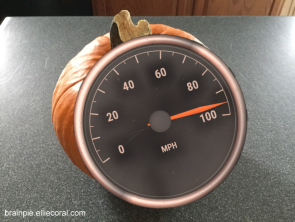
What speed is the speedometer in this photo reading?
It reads 95 mph
